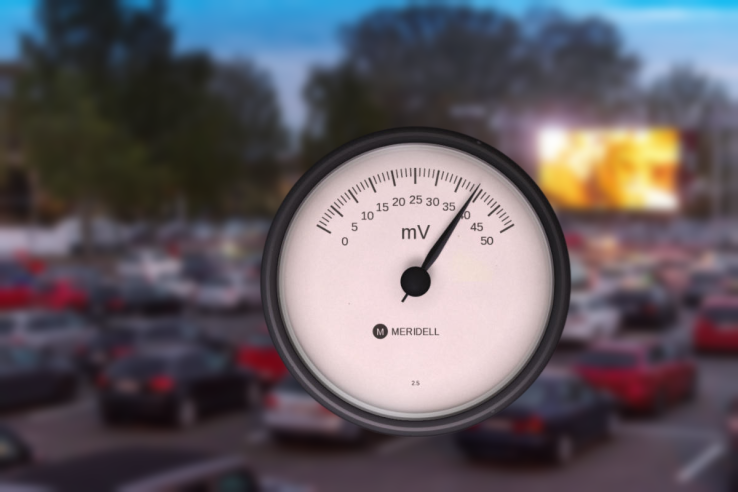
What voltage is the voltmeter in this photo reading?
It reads 39 mV
